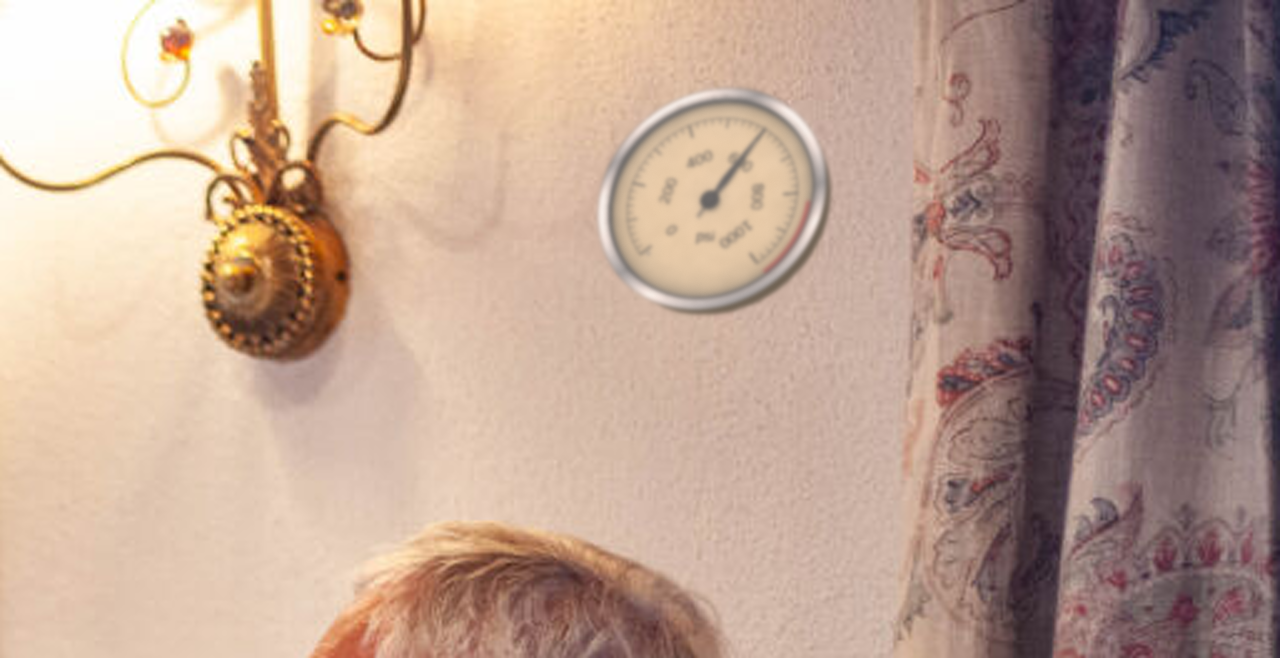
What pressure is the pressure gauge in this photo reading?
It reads 600 psi
